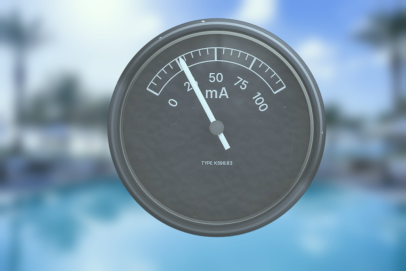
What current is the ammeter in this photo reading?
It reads 27.5 mA
